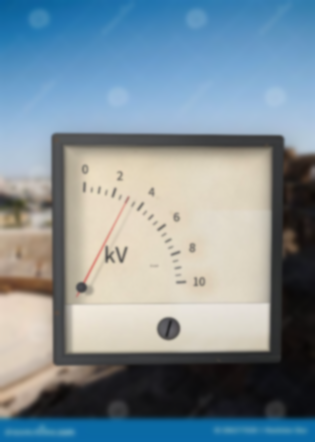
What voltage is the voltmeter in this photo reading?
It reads 3 kV
